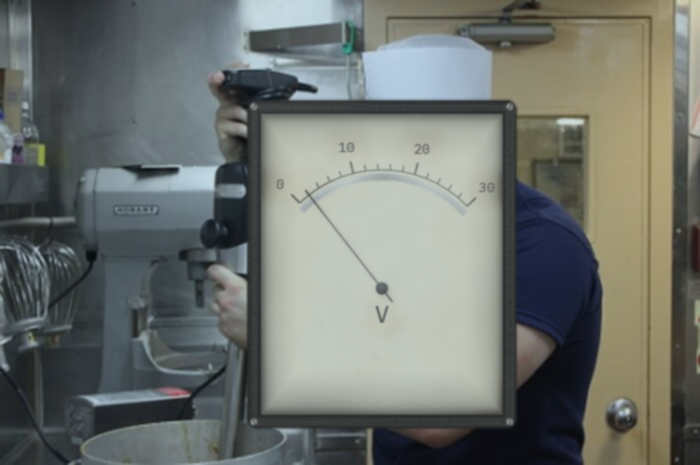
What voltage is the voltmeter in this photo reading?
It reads 2 V
